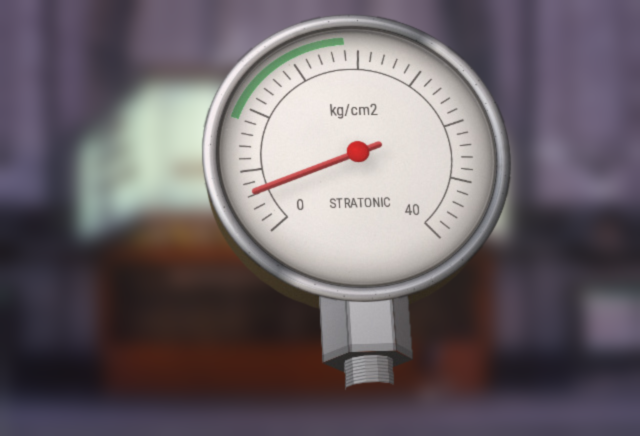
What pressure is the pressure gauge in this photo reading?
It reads 3 kg/cm²
